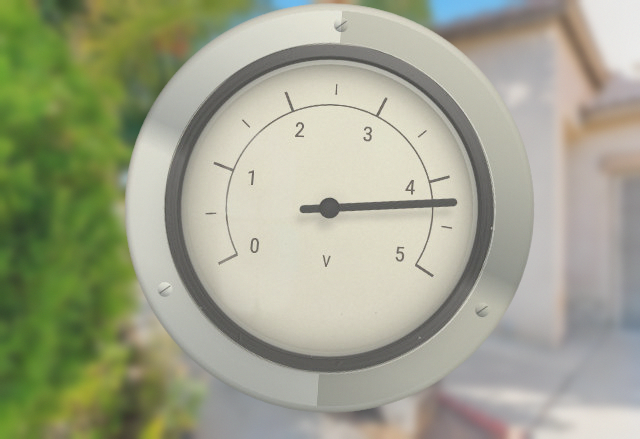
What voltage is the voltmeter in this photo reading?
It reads 4.25 V
